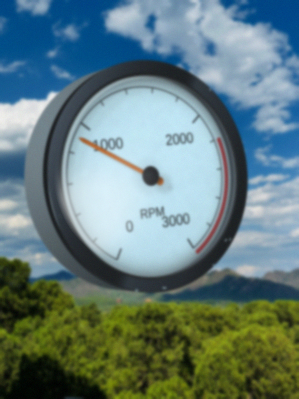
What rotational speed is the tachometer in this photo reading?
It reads 900 rpm
